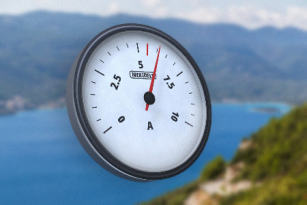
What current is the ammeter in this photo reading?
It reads 6 A
